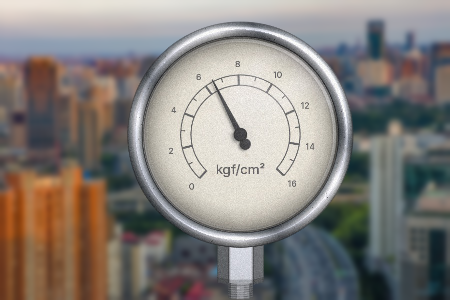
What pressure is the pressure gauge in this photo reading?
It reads 6.5 kg/cm²
